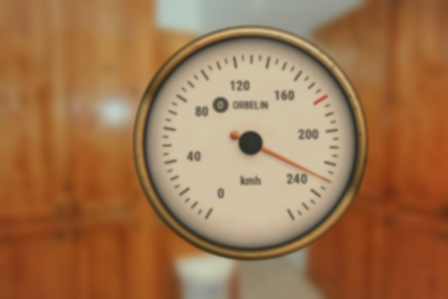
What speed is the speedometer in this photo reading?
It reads 230 km/h
